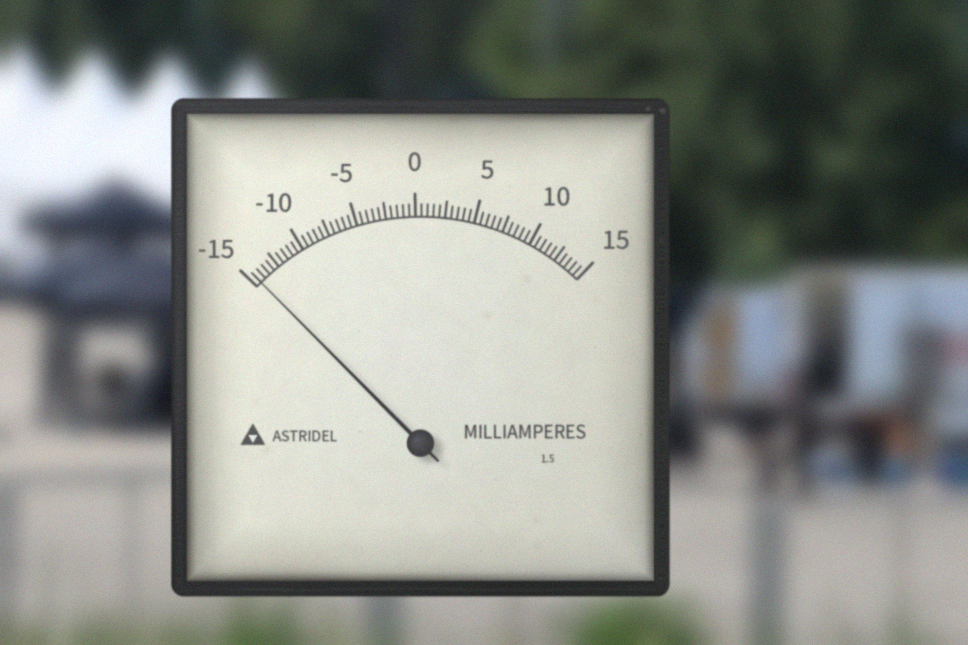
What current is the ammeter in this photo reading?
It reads -14.5 mA
